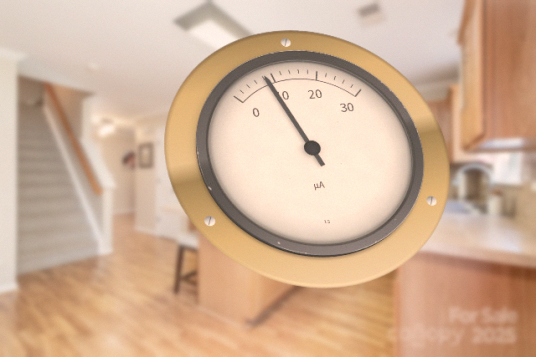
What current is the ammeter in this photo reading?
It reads 8 µA
